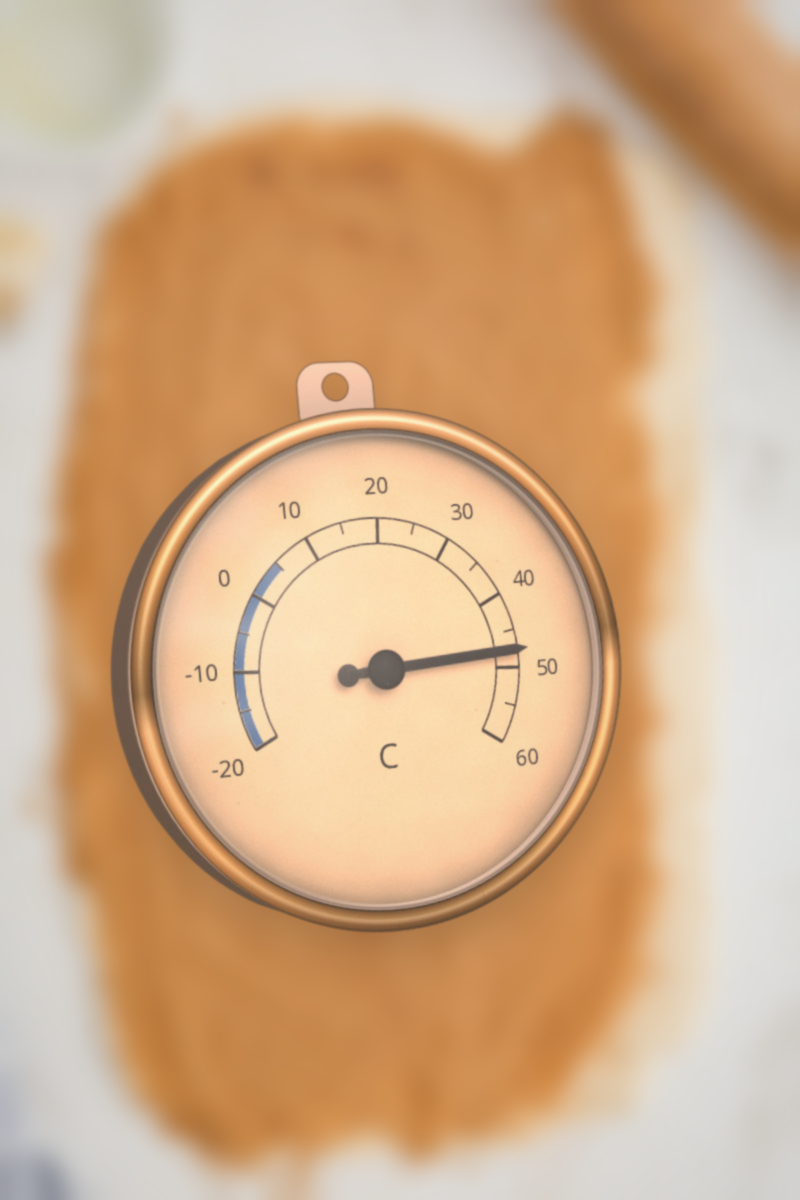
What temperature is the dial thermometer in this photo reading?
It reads 47.5 °C
